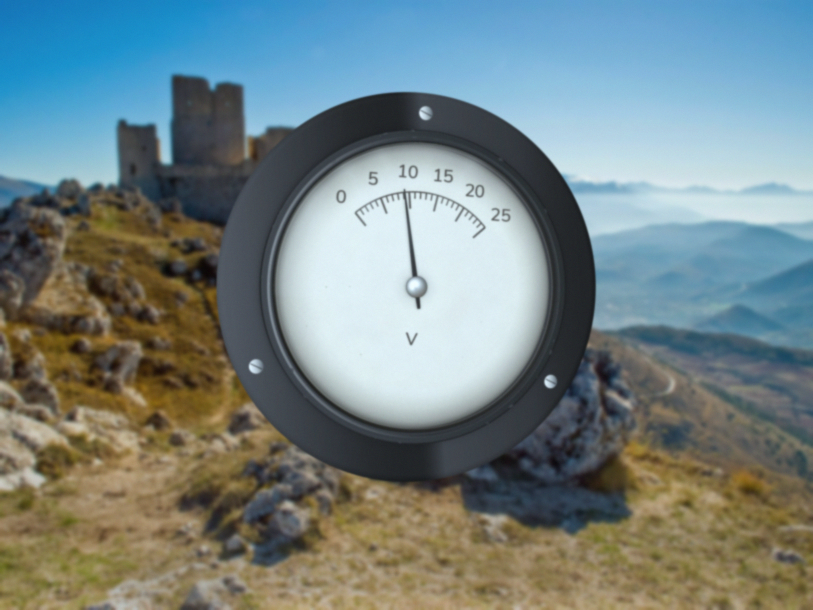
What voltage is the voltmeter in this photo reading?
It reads 9 V
